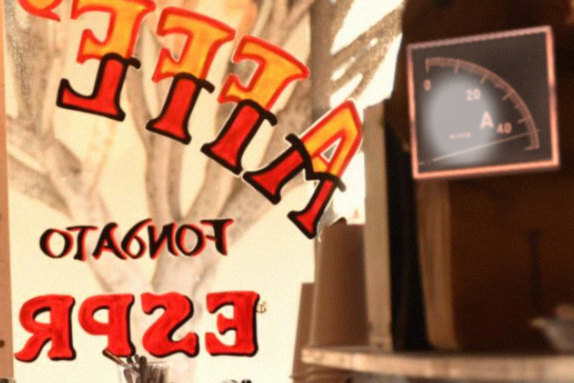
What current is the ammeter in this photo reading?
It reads 45 A
